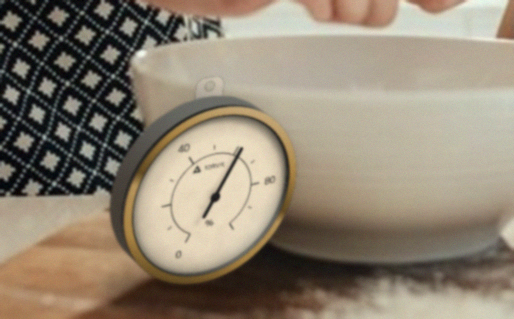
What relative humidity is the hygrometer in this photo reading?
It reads 60 %
